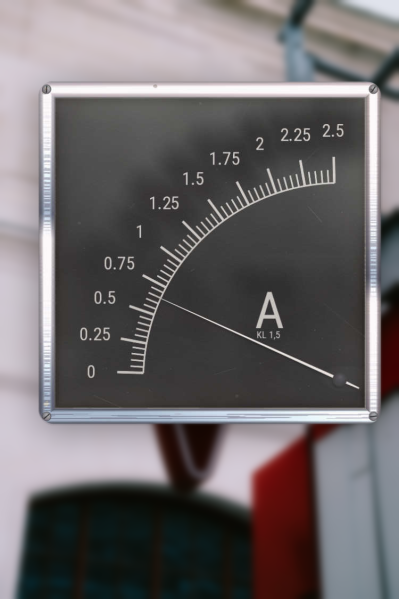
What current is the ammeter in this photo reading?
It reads 0.65 A
